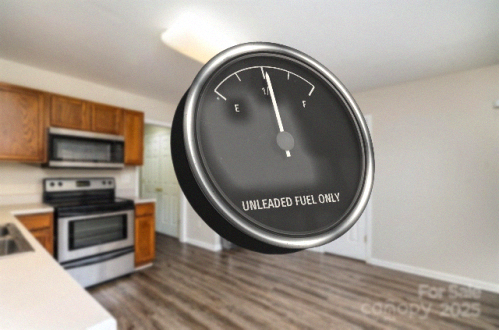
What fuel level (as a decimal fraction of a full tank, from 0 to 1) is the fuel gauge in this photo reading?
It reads 0.5
